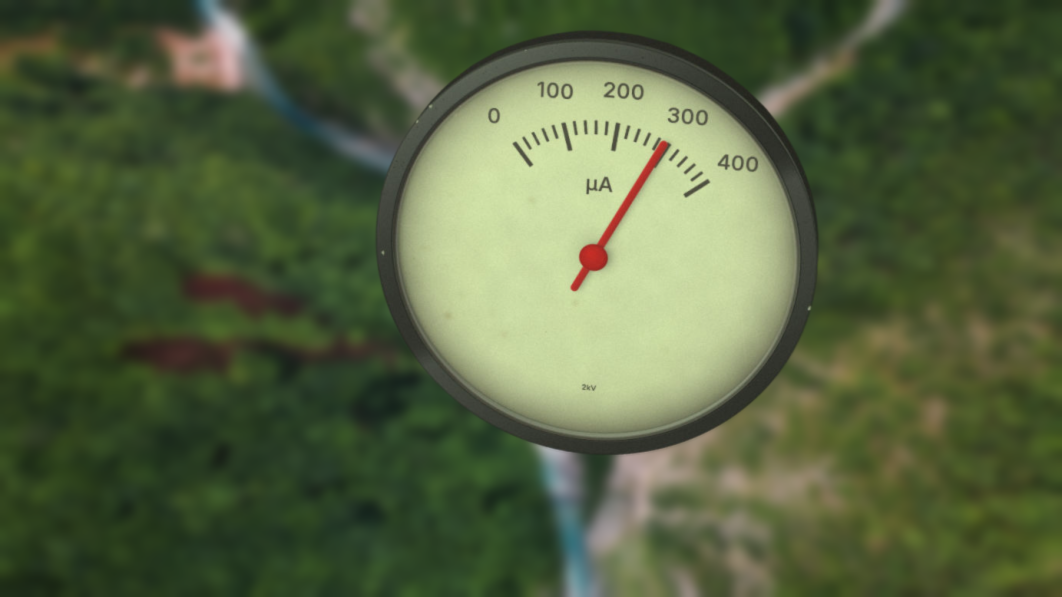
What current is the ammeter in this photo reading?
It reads 290 µA
